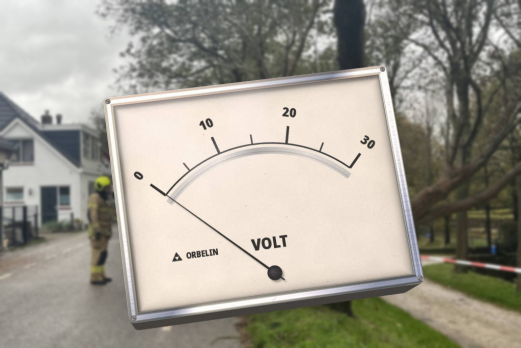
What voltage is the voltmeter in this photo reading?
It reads 0 V
